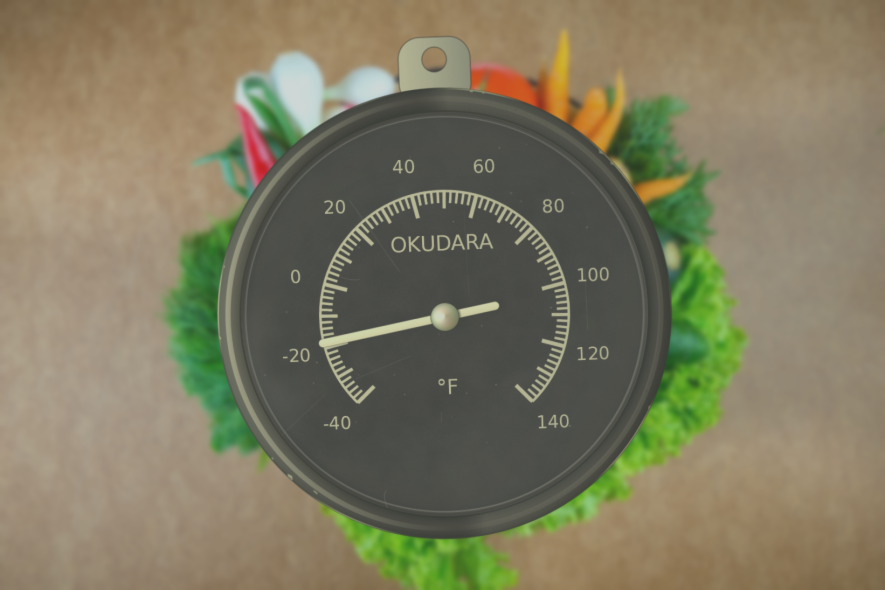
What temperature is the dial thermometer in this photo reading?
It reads -18 °F
